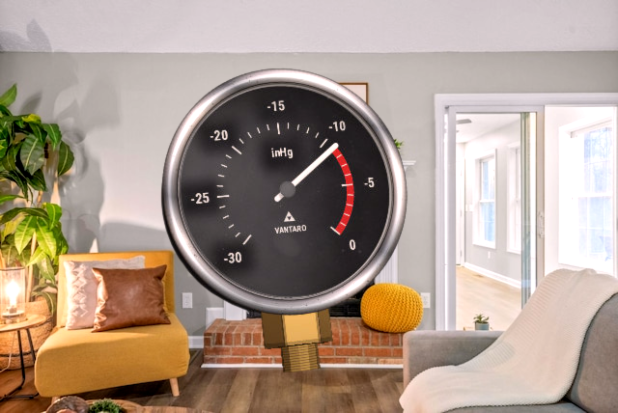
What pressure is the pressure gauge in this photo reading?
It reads -9 inHg
